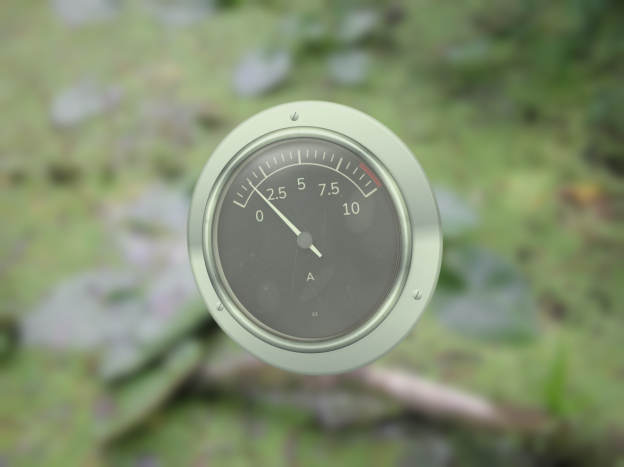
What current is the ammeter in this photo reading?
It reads 1.5 A
